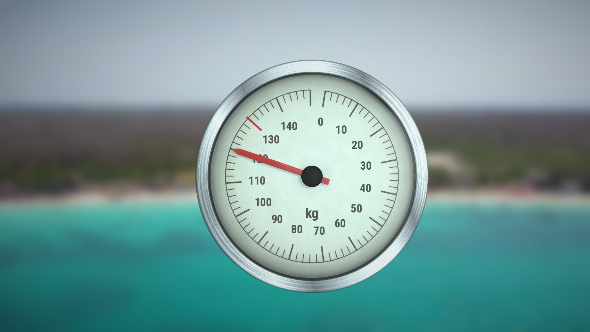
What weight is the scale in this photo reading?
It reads 120 kg
